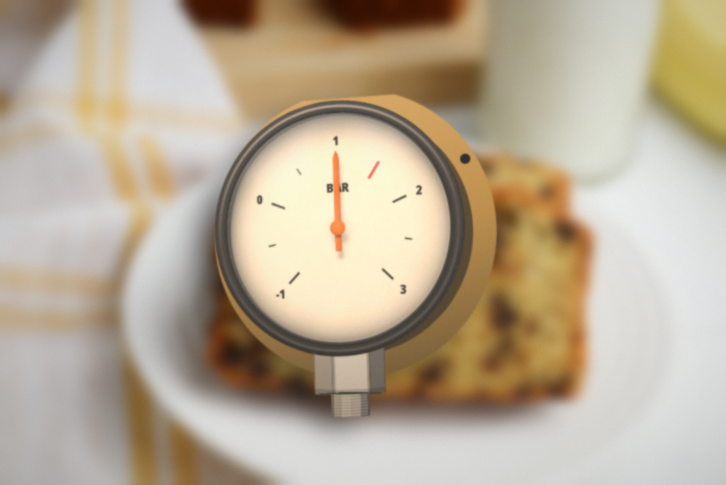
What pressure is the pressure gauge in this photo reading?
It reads 1 bar
